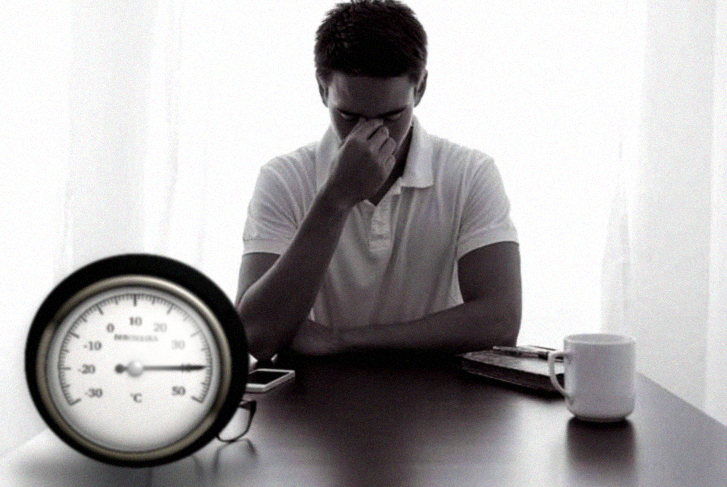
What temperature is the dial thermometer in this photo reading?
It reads 40 °C
